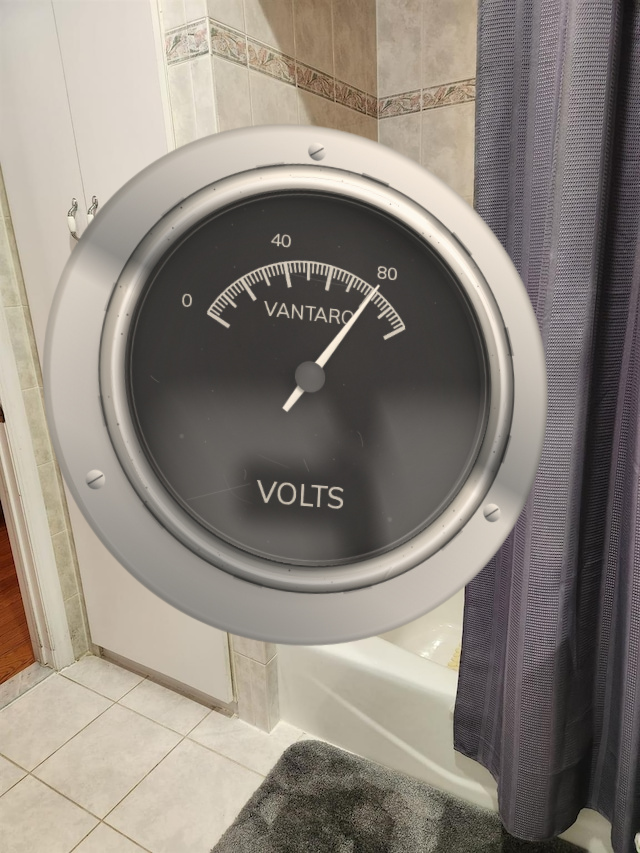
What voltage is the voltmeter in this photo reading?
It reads 80 V
